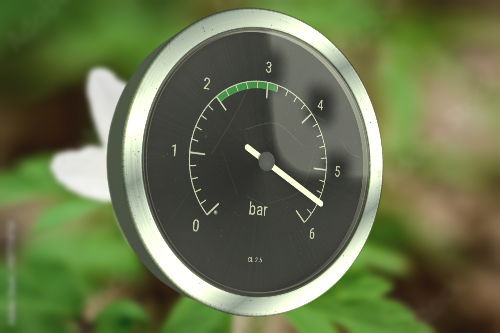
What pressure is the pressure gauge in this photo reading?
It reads 5.6 bar
